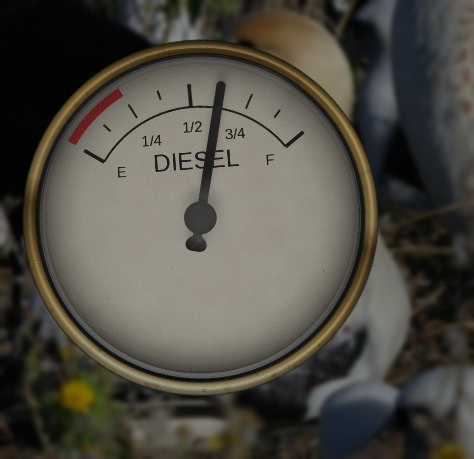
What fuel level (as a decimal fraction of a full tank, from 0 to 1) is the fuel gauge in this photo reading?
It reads 0.625
